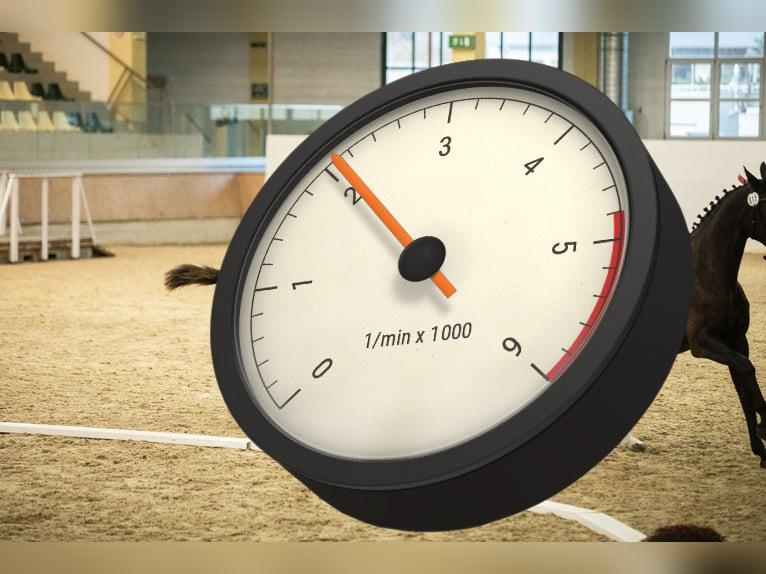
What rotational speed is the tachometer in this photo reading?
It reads 2100 rpm
